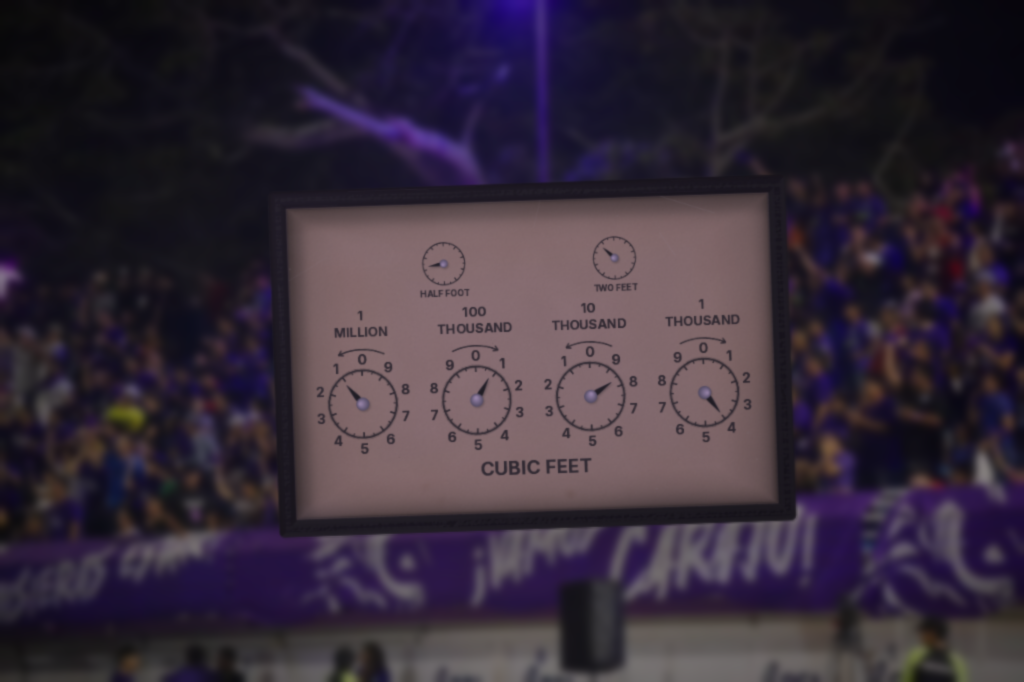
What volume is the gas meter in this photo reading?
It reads 108400 ft³
